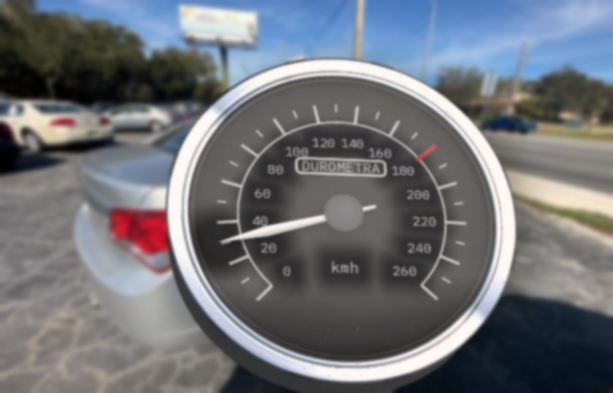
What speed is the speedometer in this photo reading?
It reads 30 km/h
